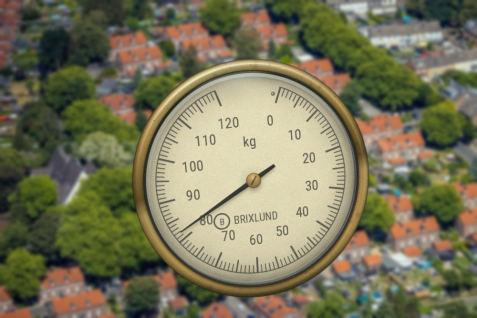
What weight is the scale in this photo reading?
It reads 82 kg
